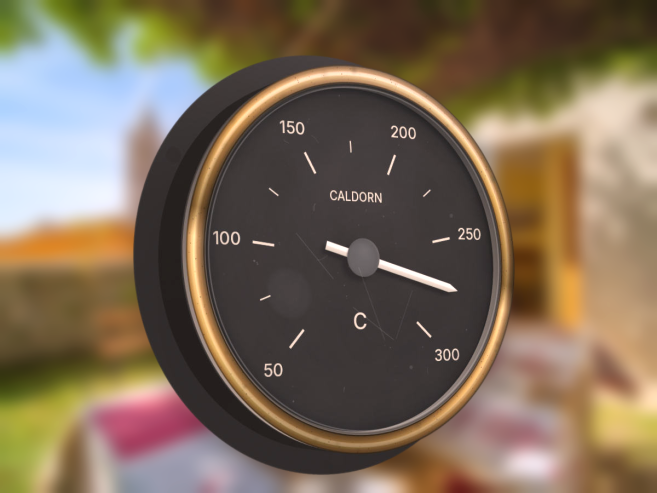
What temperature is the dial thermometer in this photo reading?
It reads 275 °C
